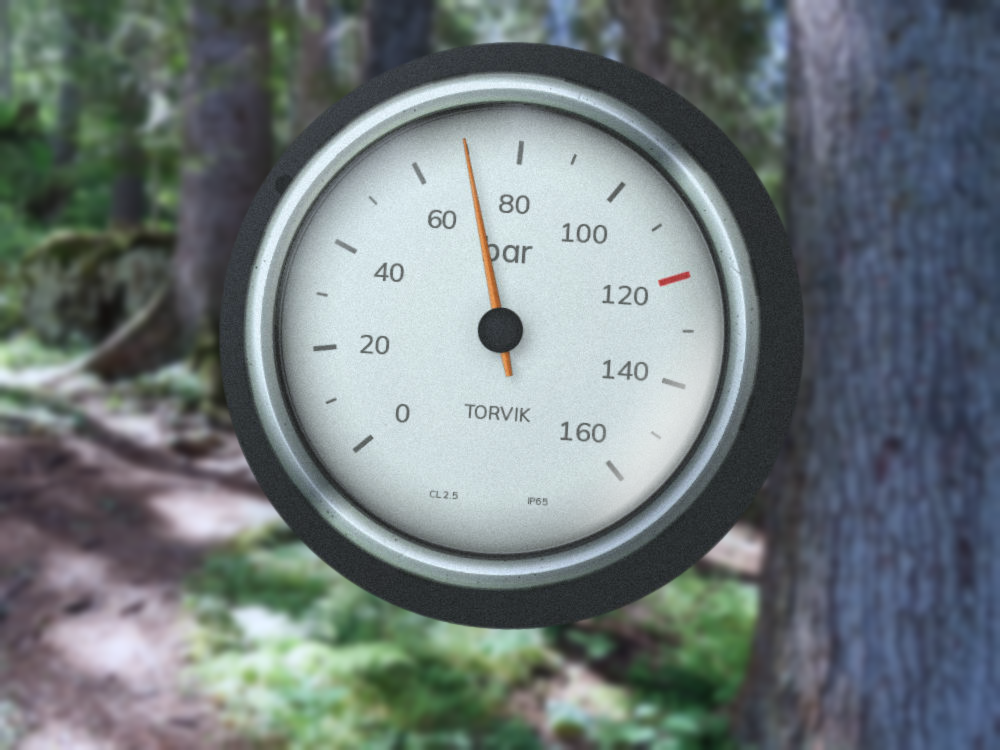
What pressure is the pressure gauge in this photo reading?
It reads 70 bar
